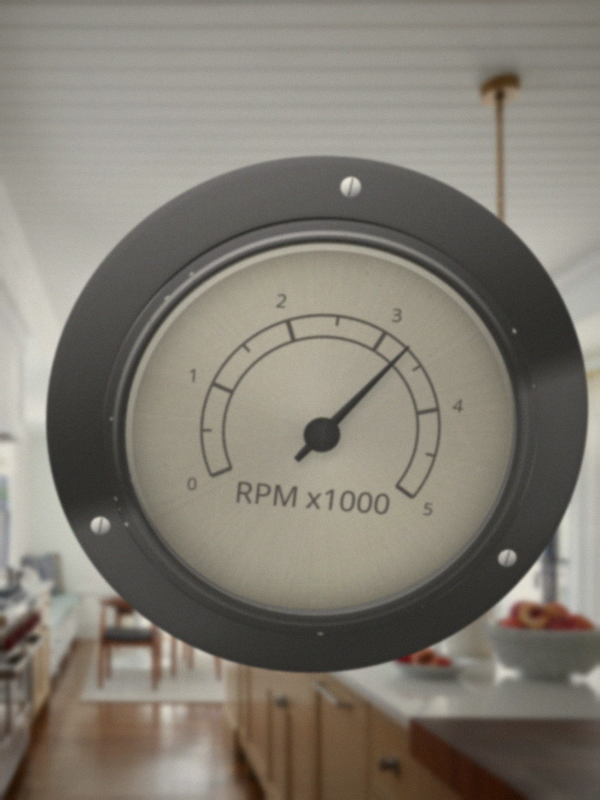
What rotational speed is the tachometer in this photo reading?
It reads 3250 rpm
